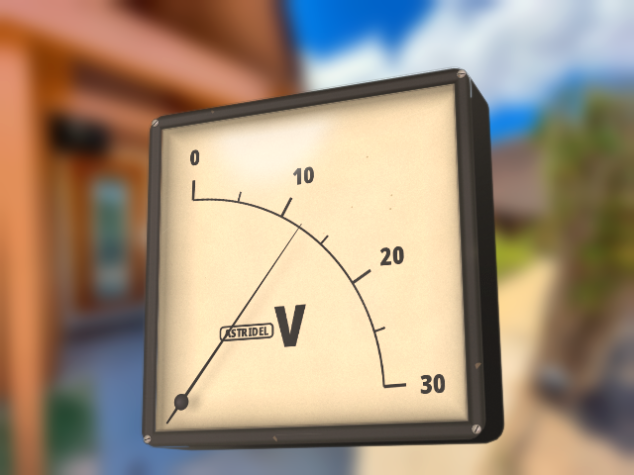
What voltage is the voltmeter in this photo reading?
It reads 12.5 V
